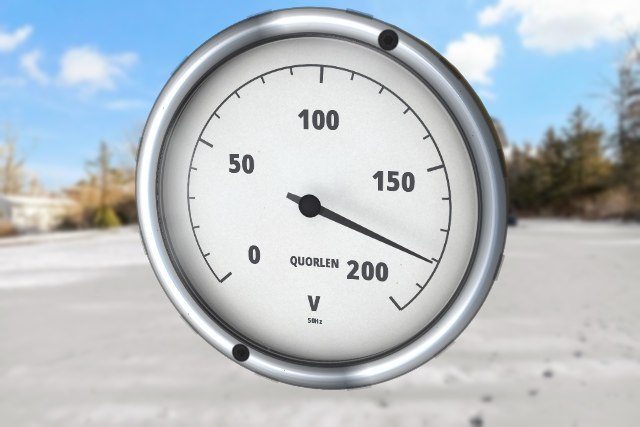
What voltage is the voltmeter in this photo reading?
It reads 180 V
